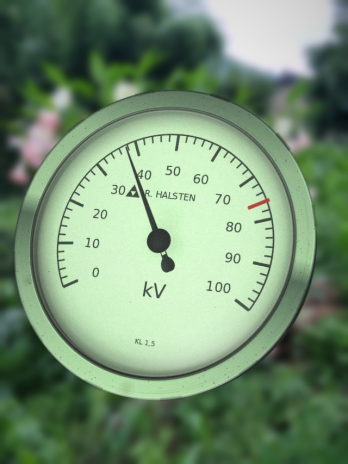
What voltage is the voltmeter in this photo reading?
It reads 38 kV
